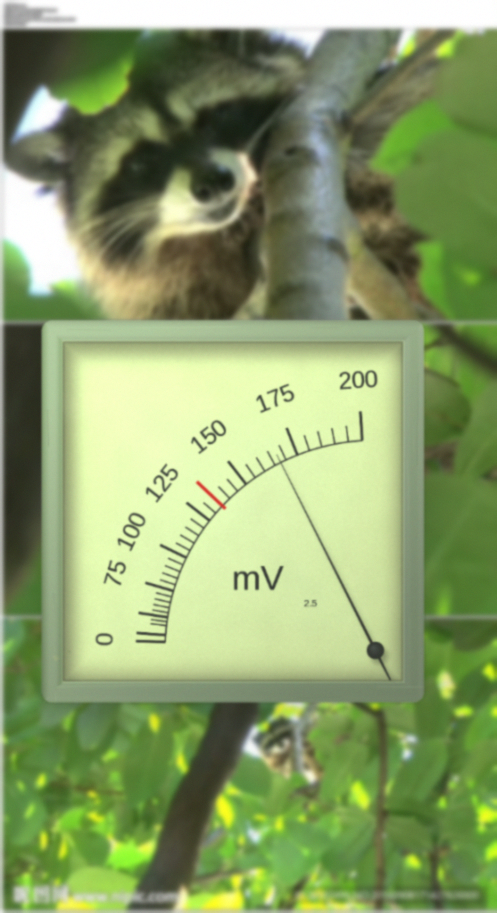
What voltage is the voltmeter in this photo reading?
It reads 167.5 mV
